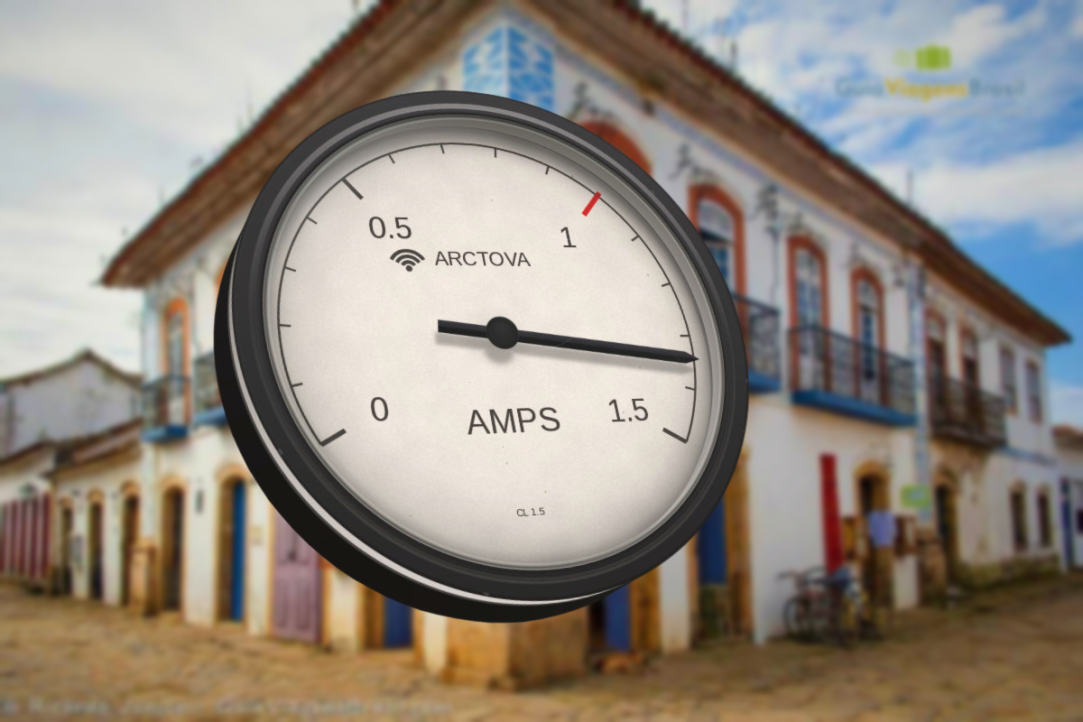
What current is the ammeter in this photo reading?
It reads 1.35 A
